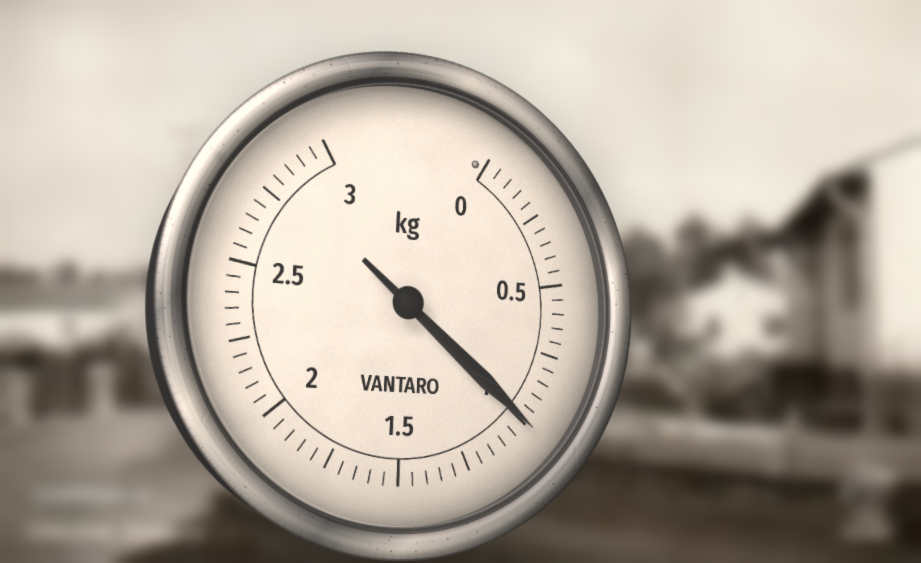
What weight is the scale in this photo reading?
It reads 1 kg
